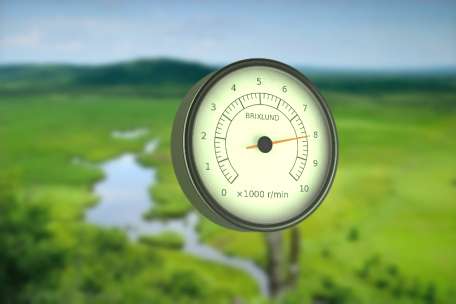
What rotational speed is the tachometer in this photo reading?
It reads 8000 rpm
